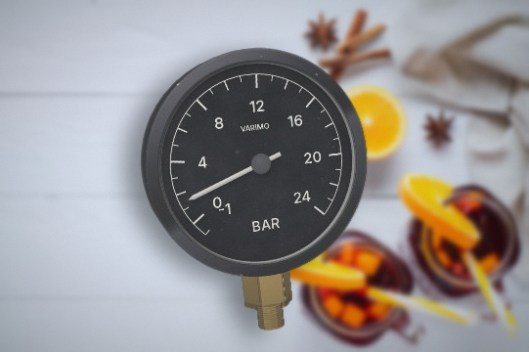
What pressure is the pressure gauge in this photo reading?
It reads 1.5 bar
